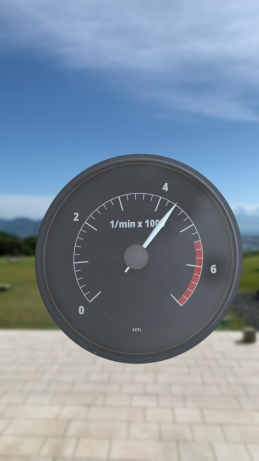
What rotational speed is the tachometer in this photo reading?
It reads 4400 rpm
